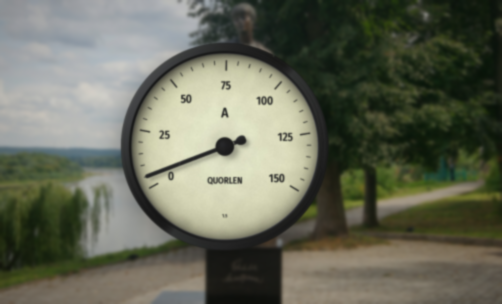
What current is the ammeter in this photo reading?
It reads 5 A
